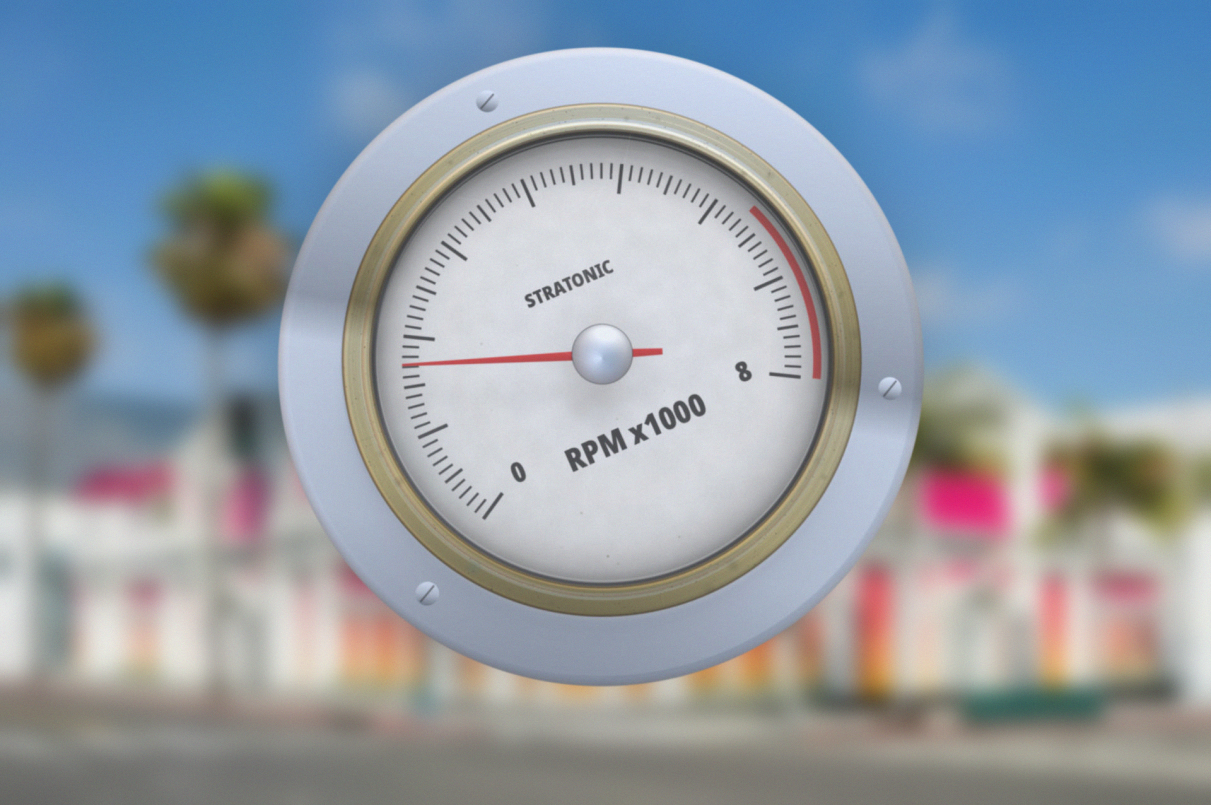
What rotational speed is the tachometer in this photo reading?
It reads 1700 rpm
